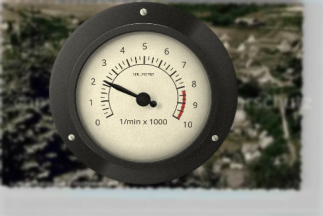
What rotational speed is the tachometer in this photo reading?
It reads 2250 rpm
